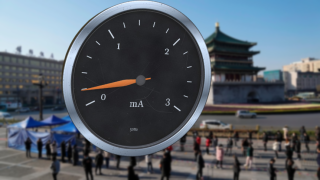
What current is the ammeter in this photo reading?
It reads 0.2 mA
